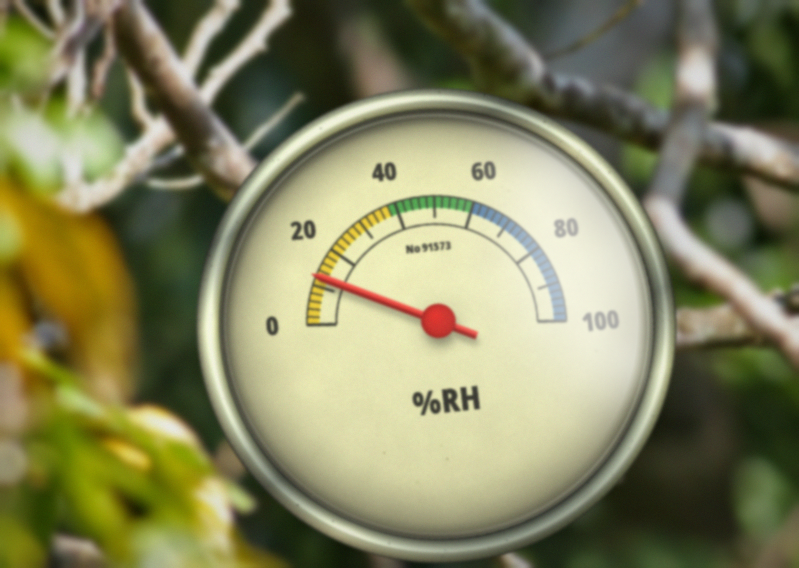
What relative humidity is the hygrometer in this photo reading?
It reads 12 %
